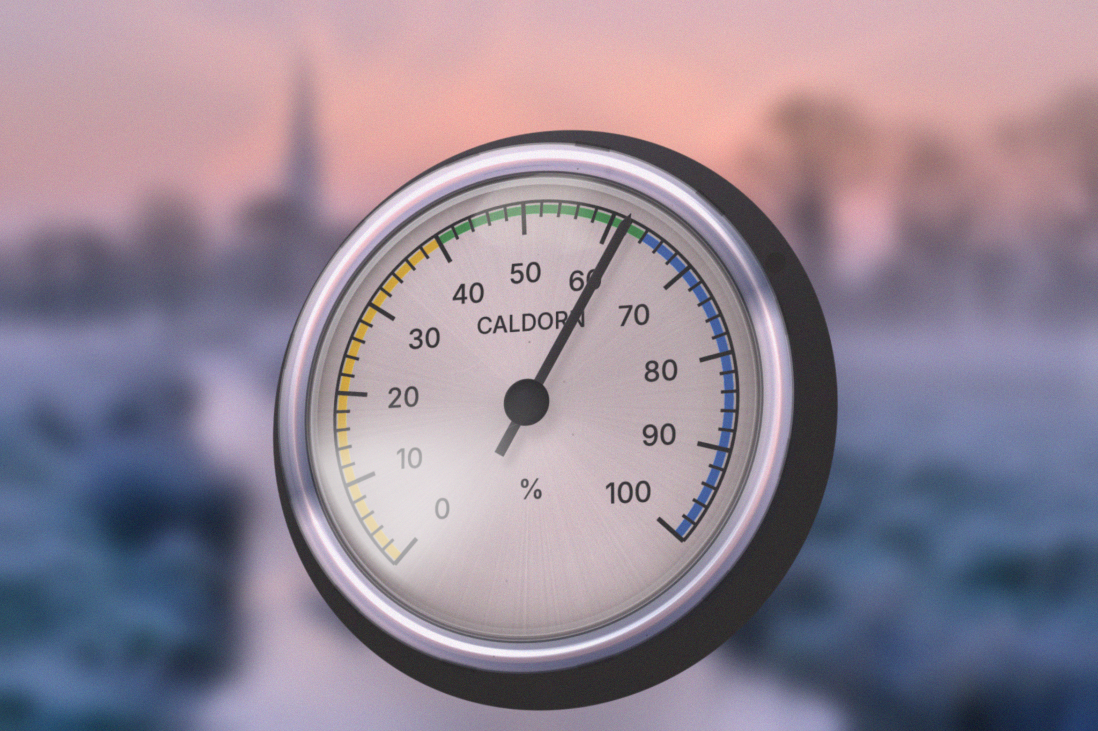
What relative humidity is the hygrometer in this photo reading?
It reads 62 %
